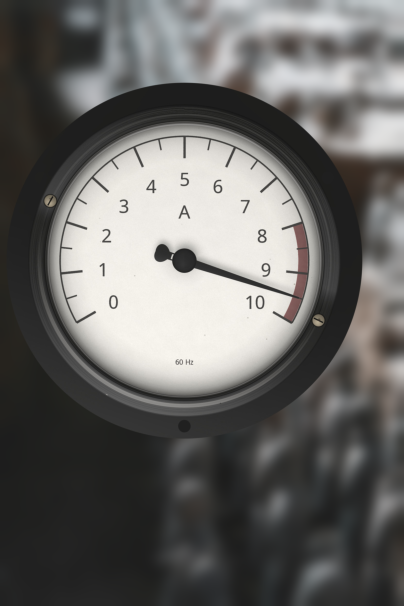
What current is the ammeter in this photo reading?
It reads 9.5 A
